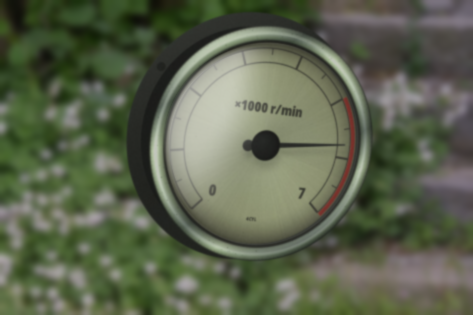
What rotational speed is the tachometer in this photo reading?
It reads 5750 rpm
